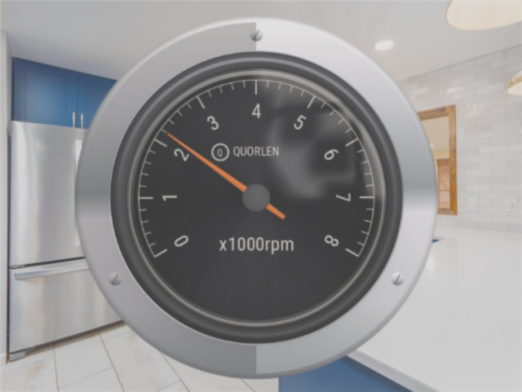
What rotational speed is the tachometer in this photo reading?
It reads 2200 rpm
